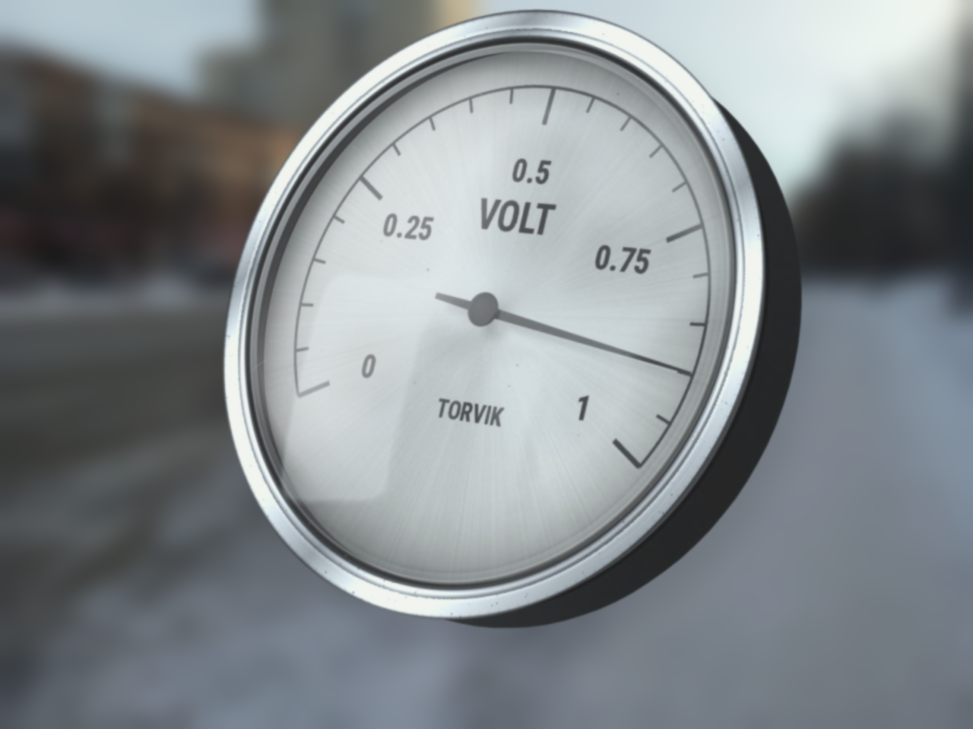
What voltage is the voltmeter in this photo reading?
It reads 0.9 V
